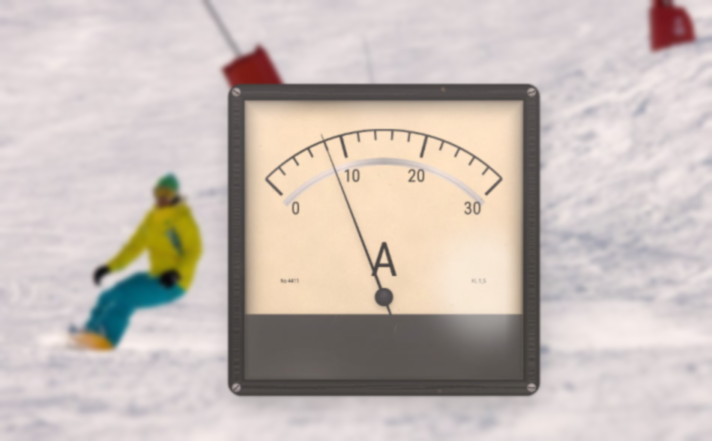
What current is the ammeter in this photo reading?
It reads 8 A
